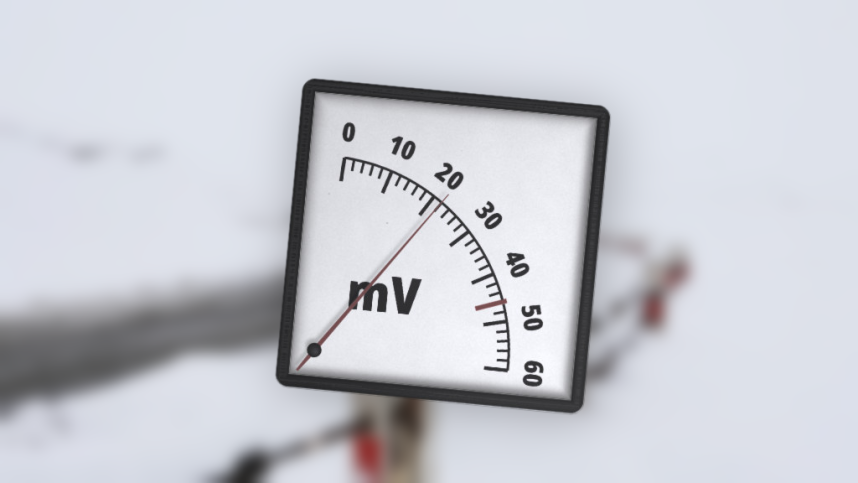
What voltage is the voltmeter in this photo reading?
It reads 22 mV
